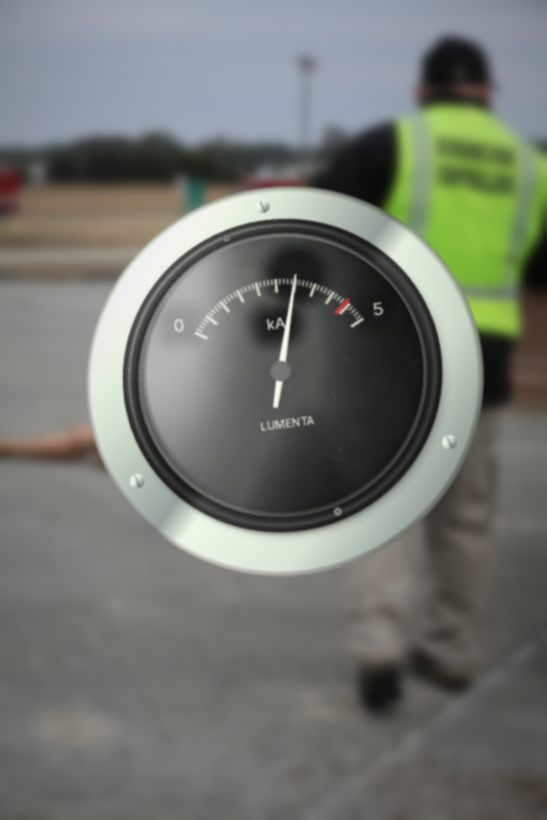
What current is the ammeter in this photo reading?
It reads 3 kA
